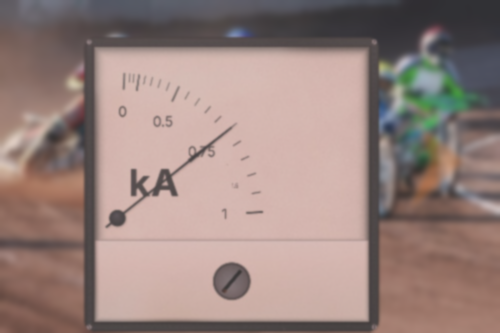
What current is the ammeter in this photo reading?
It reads 0.75 kA
